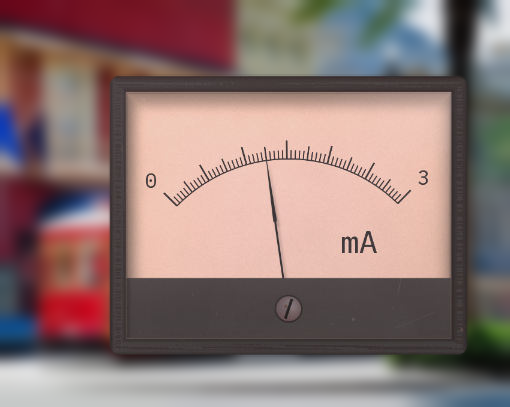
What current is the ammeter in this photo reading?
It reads 1.25 mA
